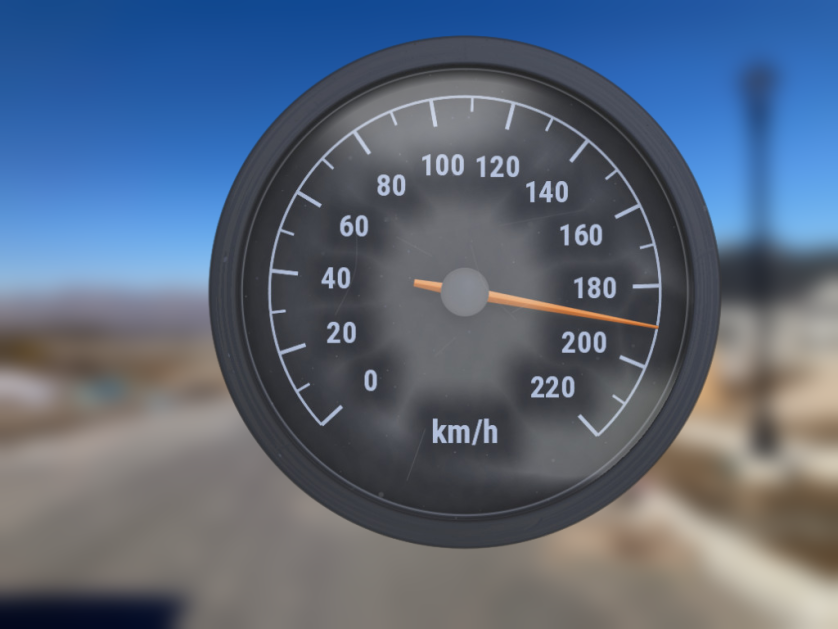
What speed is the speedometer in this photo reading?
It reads 190 km/h
